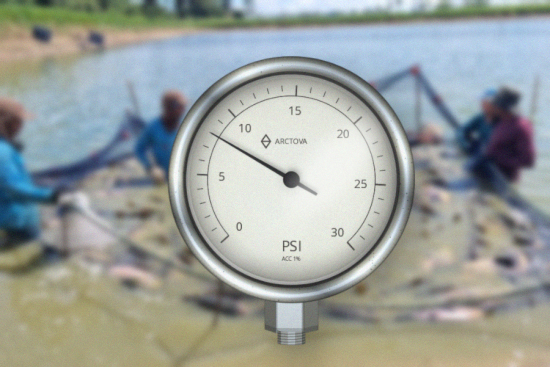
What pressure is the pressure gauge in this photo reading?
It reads 8 psi
